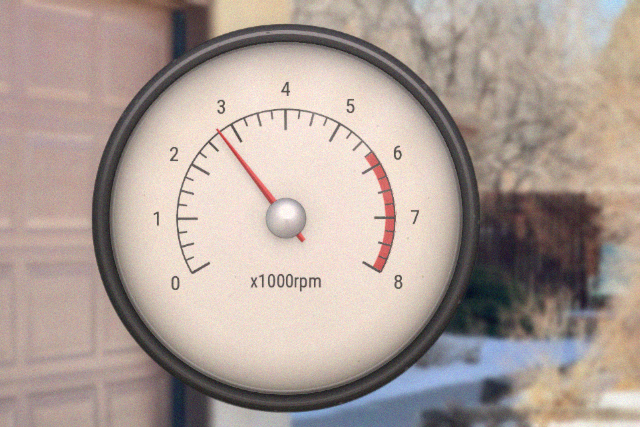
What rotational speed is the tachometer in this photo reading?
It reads 2750 rpm
